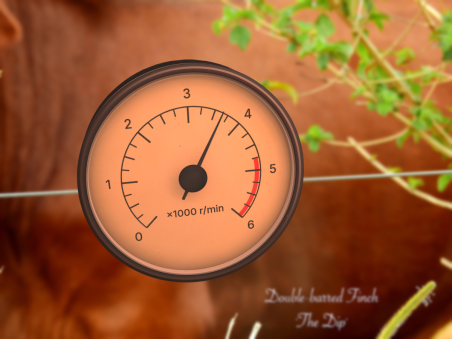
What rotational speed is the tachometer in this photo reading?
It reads 3625 rpm
